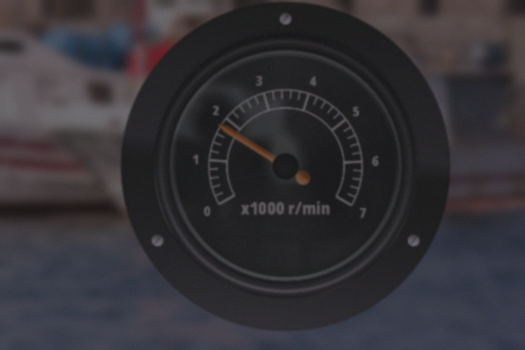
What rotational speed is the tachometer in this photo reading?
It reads 1800 rpm
